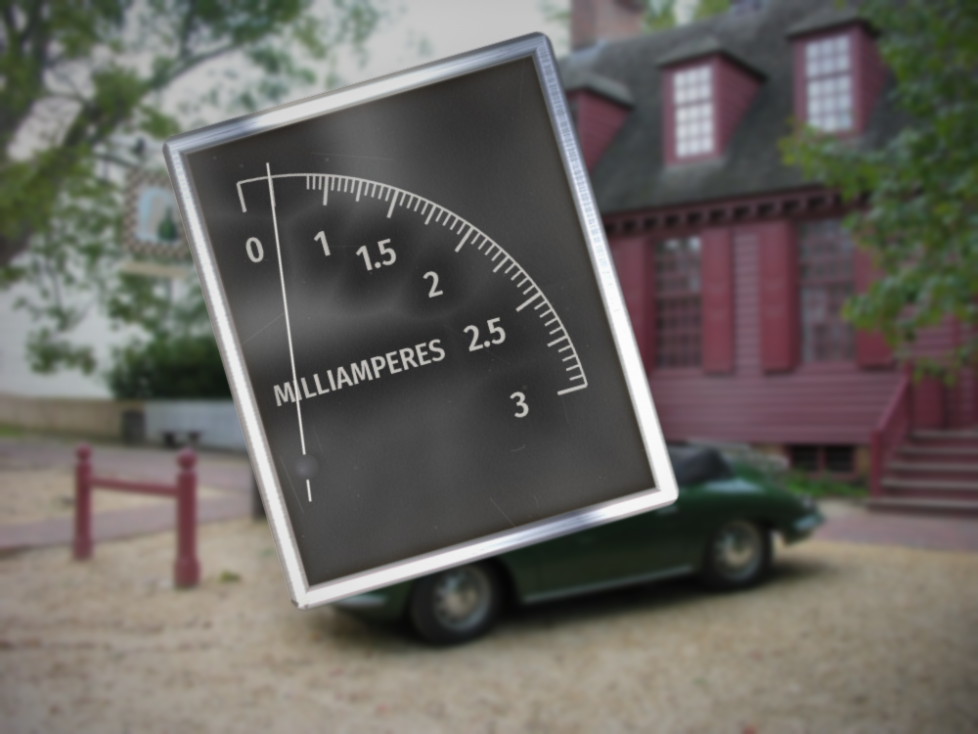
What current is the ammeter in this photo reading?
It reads 0.5 mA
